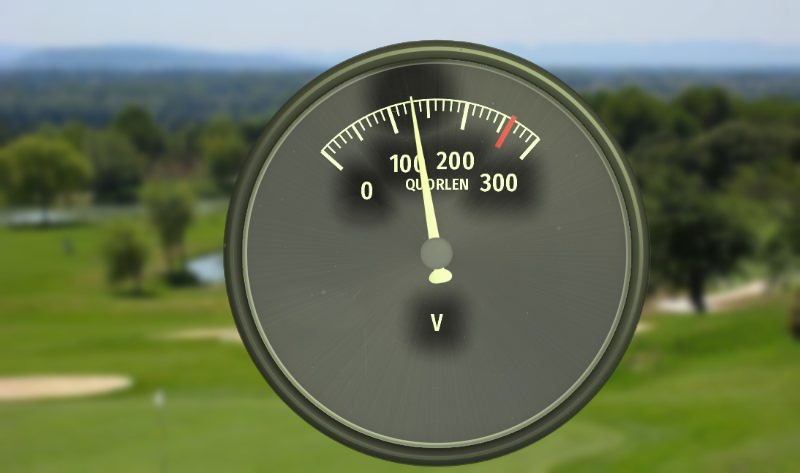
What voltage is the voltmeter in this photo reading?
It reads 130 V
